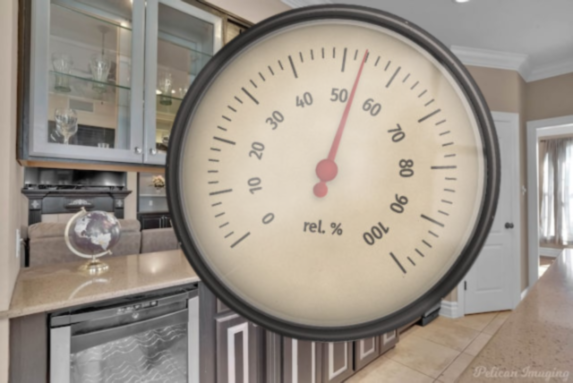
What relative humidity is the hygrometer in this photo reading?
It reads 54 %
